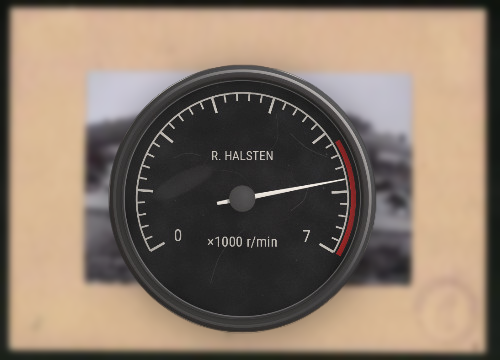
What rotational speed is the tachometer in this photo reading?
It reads 5800 rpm
